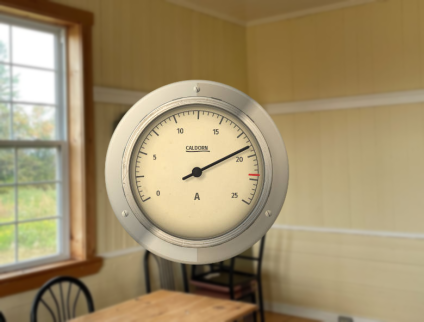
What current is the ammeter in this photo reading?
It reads 19 A
